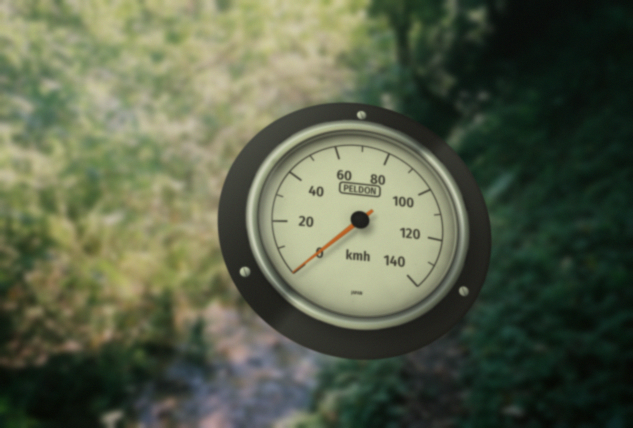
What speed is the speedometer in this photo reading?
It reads 0 km/h
